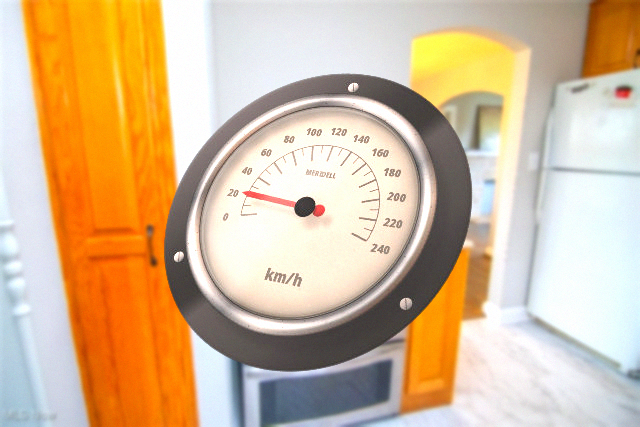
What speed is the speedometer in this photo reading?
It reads 20 km/h
